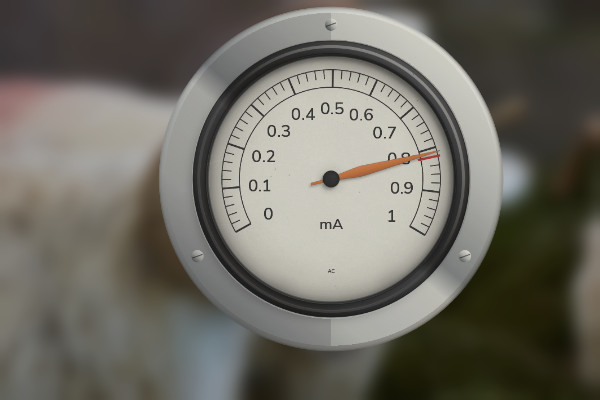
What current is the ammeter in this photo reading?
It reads 0.81 mA
